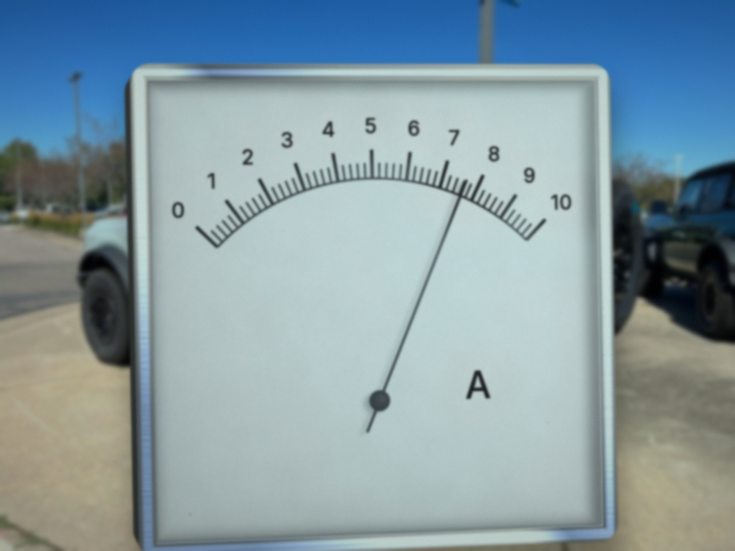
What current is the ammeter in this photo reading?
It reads 7.6 A
